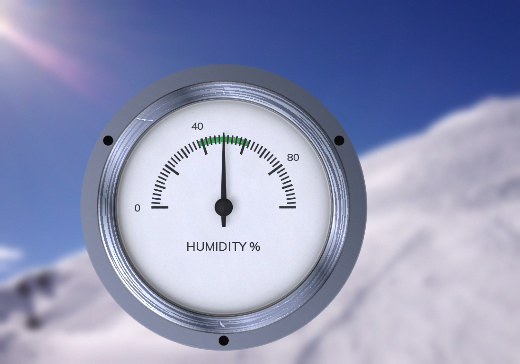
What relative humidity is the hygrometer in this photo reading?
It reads 50 %
